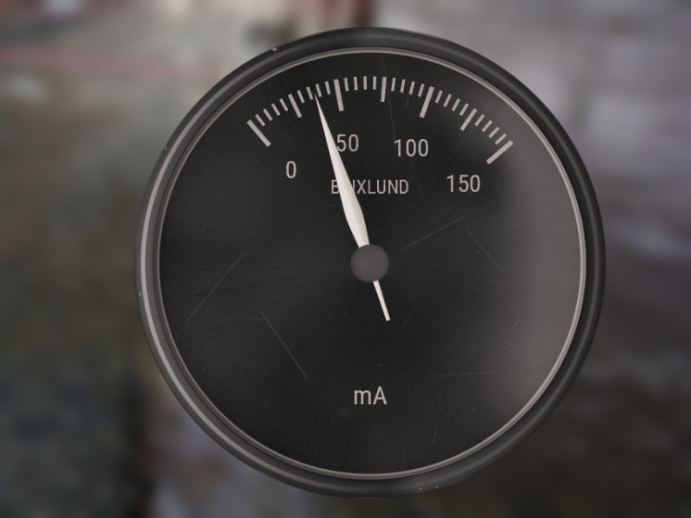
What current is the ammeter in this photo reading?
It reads 37.5 mA
